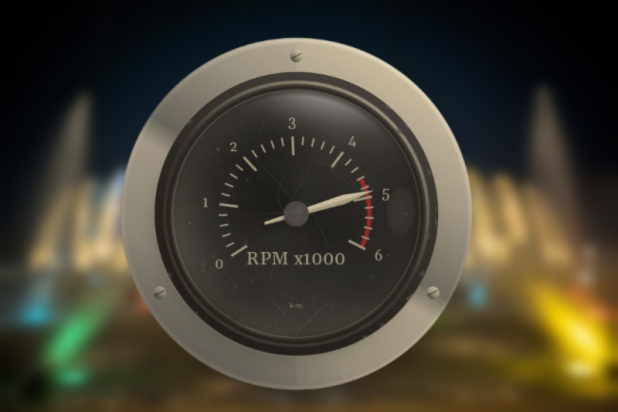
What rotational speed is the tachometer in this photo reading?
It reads 4900 rpm
